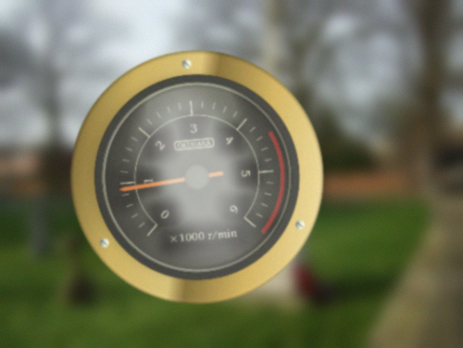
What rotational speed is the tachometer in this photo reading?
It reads 900 rpm
